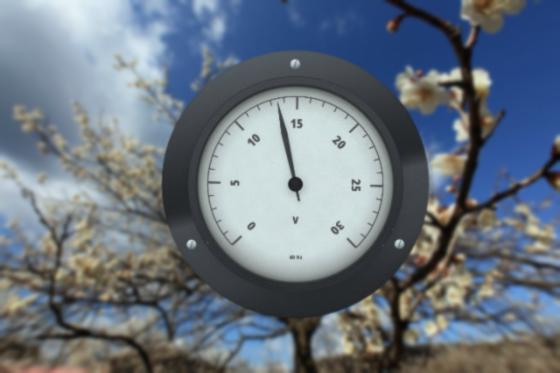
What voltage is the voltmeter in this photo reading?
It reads 13.5 V
